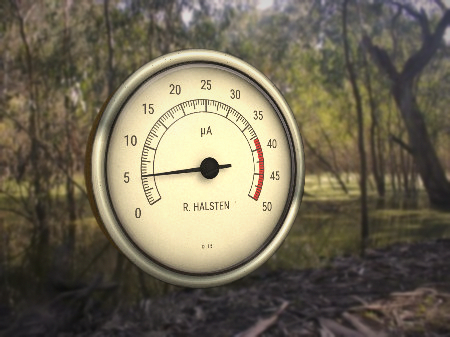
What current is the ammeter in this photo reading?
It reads 5 µA
